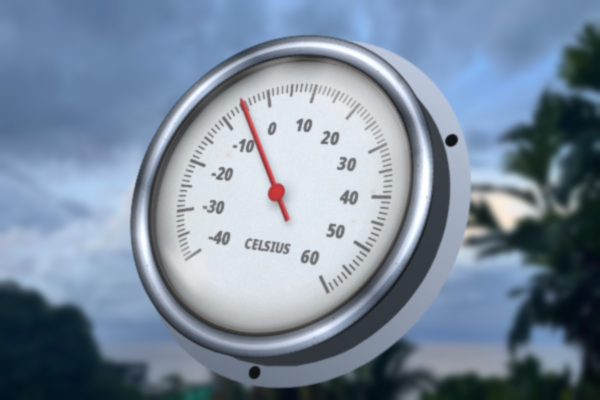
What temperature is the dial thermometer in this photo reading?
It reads -5 °C
